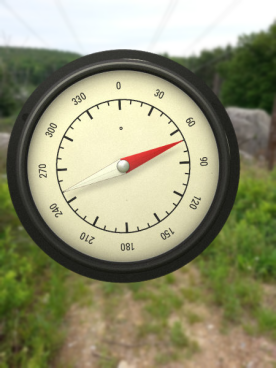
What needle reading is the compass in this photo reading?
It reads 70 °
